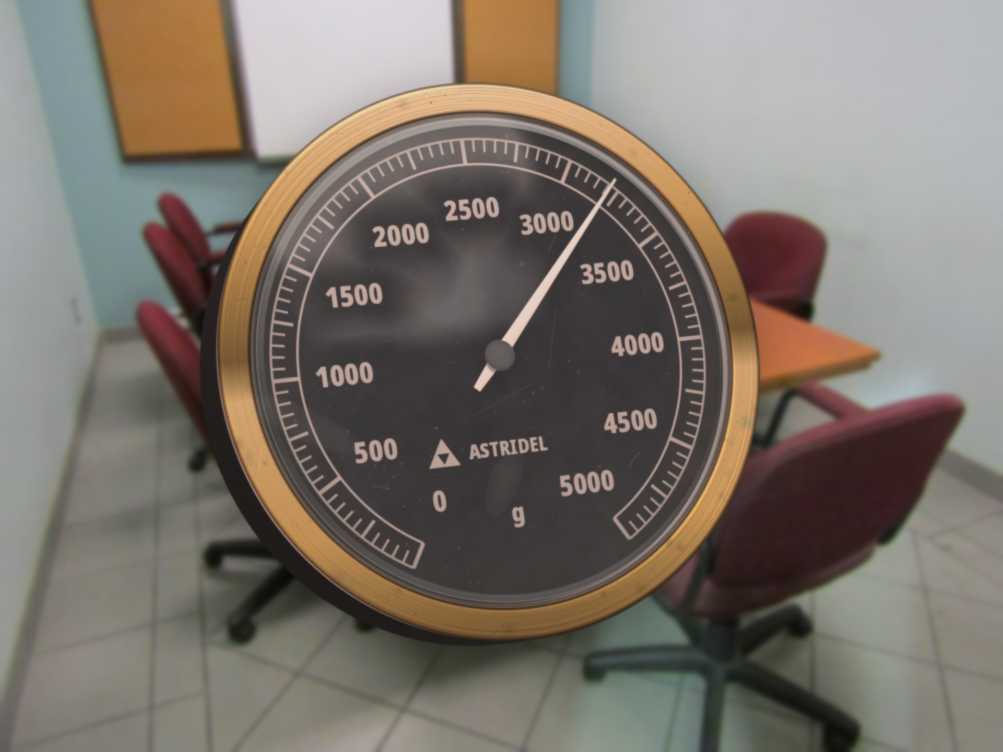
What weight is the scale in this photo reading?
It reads 3200 g
